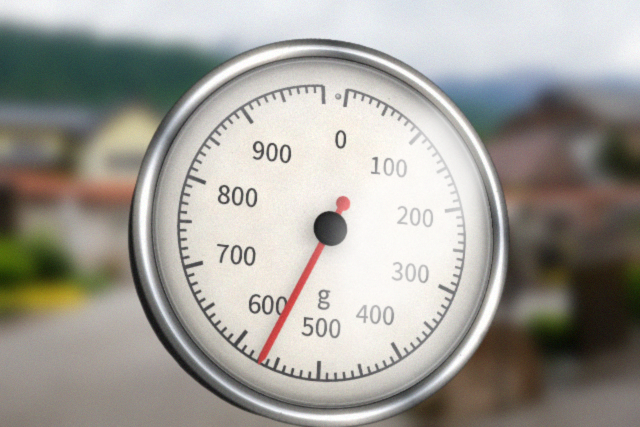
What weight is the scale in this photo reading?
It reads 570 g
